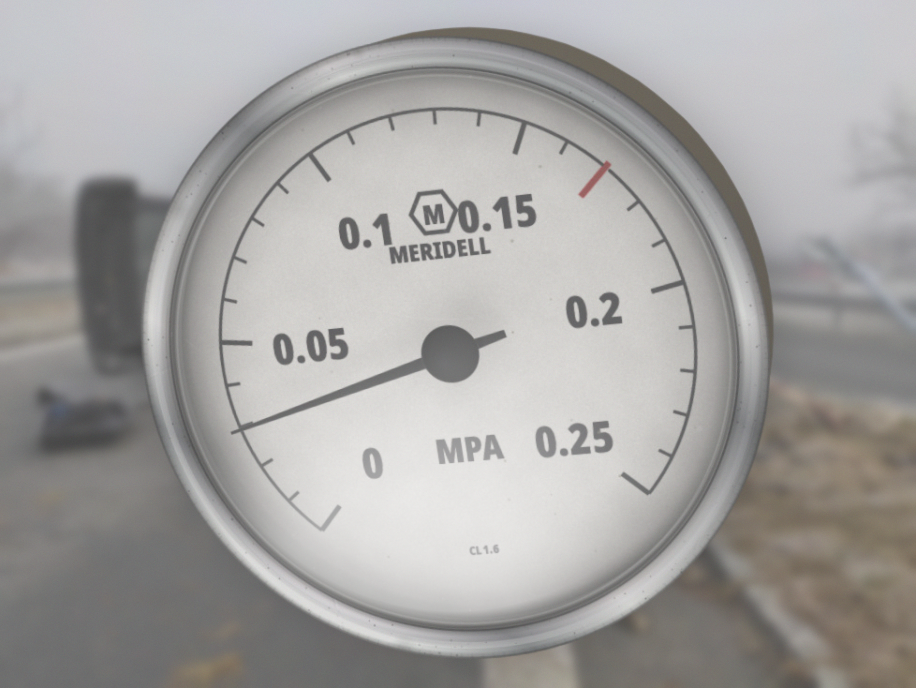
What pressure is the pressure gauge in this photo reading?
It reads 0.03 MPa
